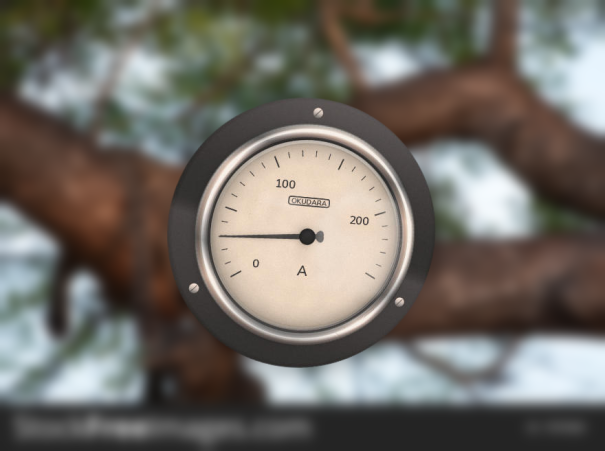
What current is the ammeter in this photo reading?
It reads 30 A
